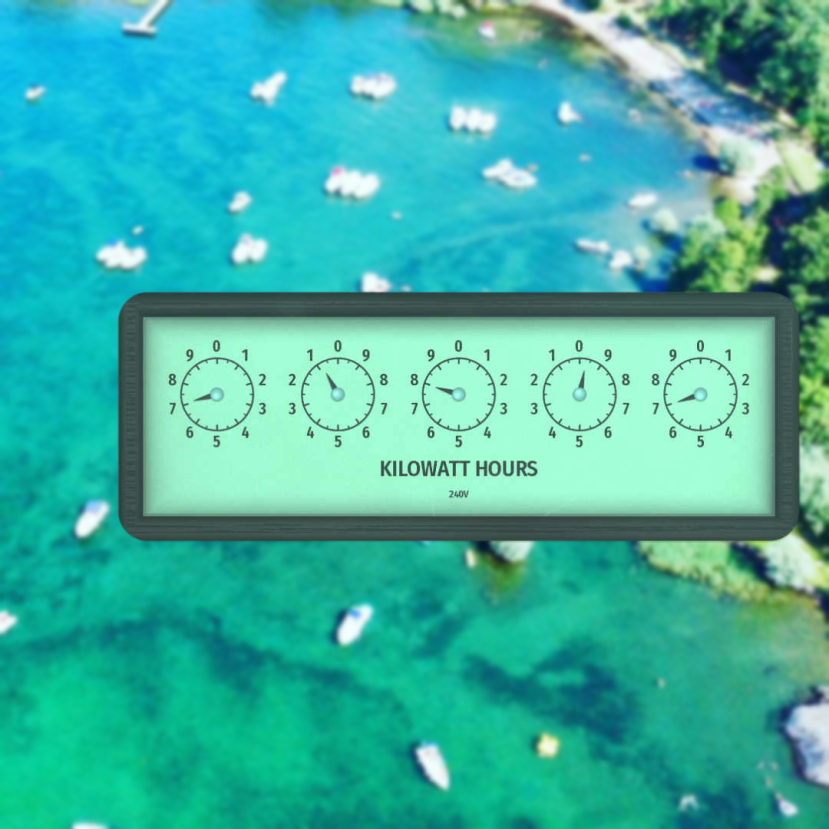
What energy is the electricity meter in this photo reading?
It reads 70797 kWh
